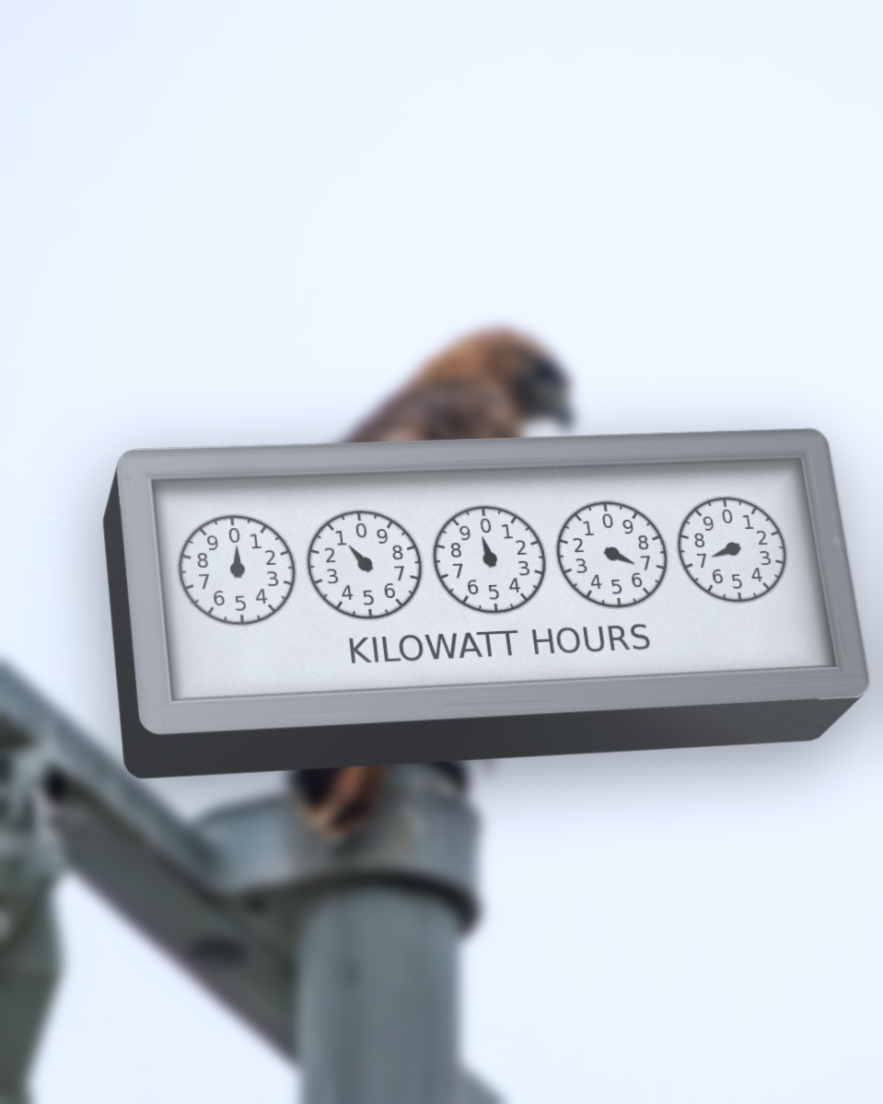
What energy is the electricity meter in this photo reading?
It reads 967 kWh
